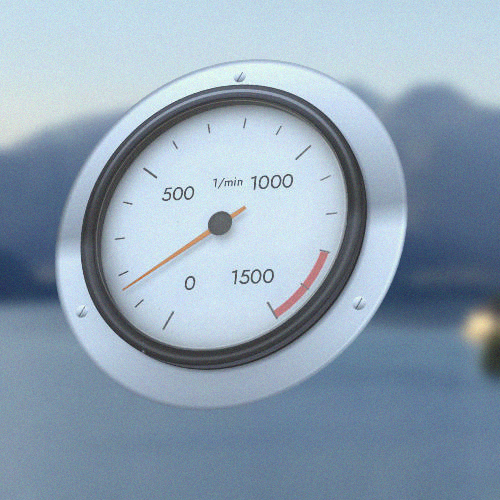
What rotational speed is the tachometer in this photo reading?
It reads 150 rpm
